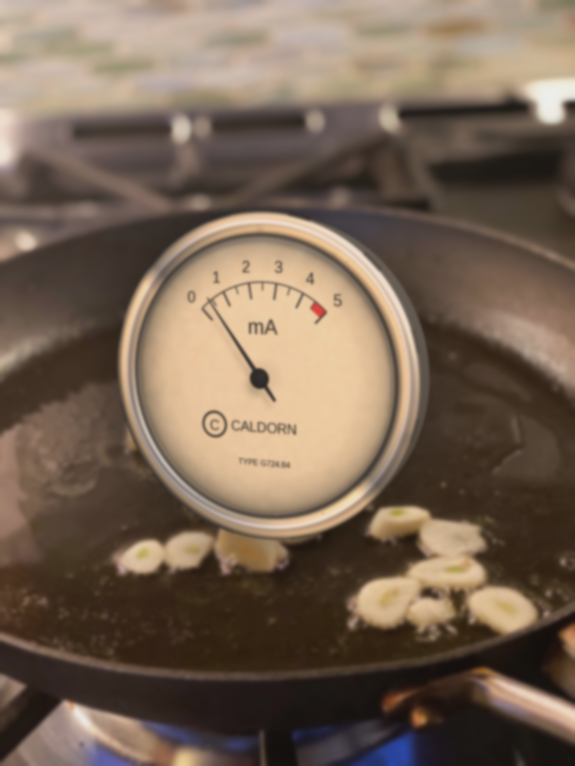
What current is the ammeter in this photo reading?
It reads 0.5 mA
